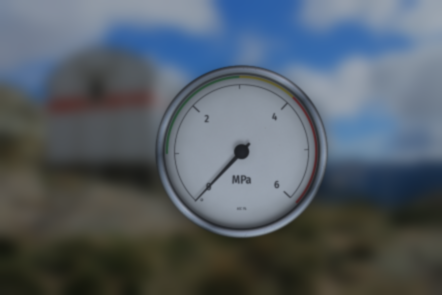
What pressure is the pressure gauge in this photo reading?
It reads 0 MPa
